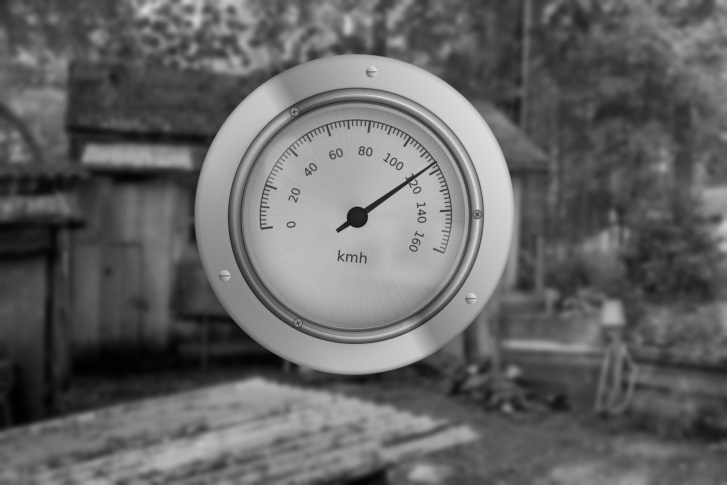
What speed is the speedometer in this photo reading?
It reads 116 km/h
